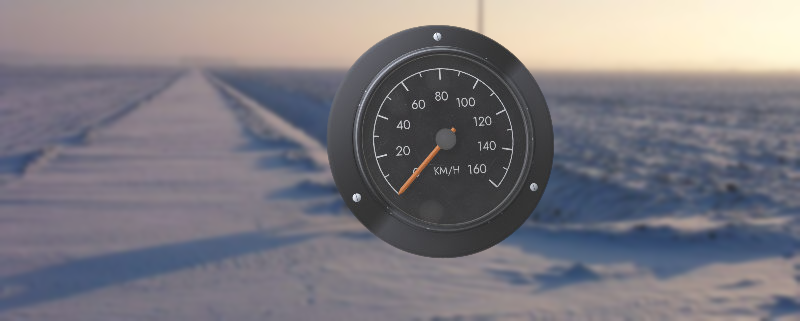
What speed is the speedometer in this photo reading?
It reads 0 km/h
